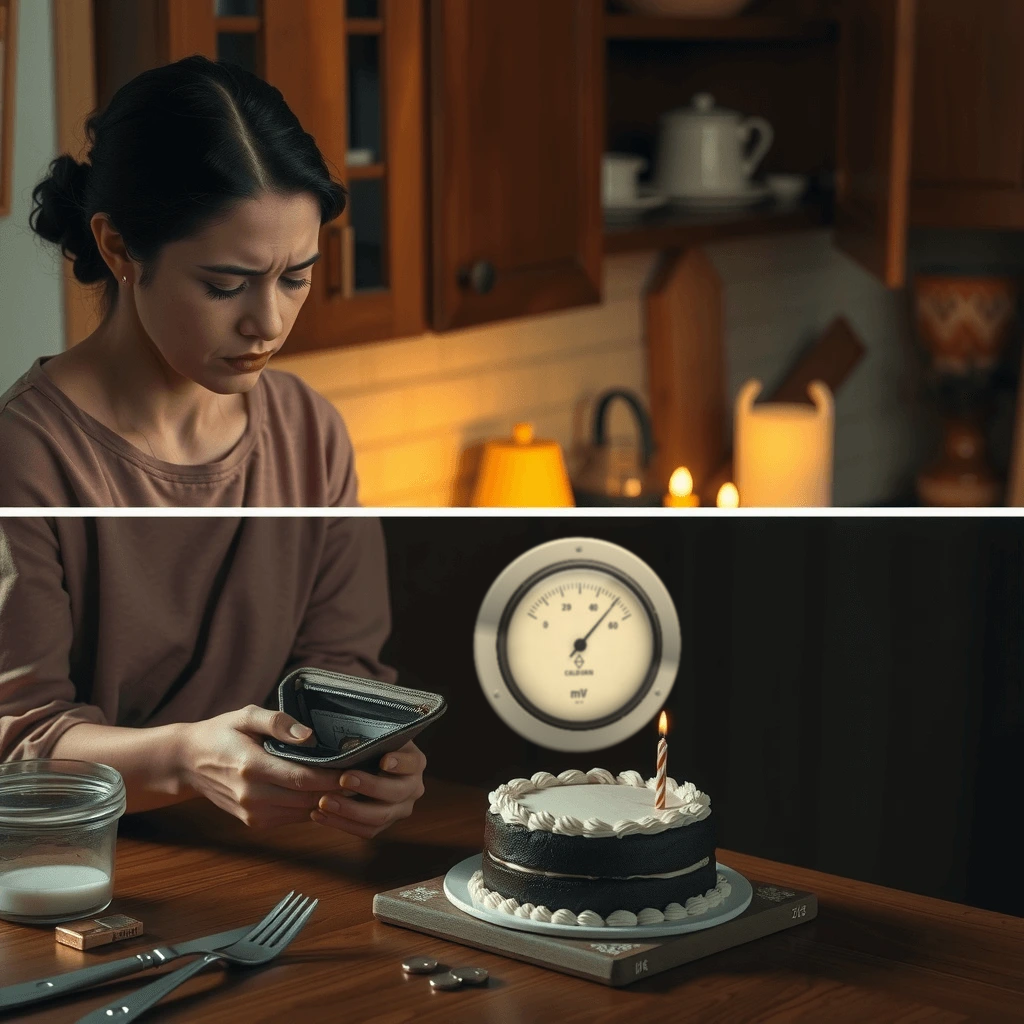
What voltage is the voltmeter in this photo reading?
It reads 50 mV
